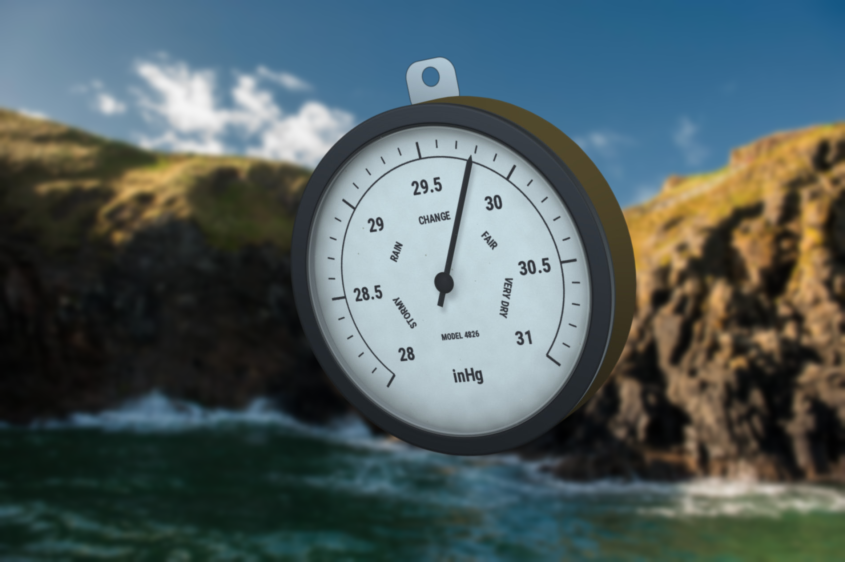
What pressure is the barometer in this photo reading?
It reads 29.8 inHg
